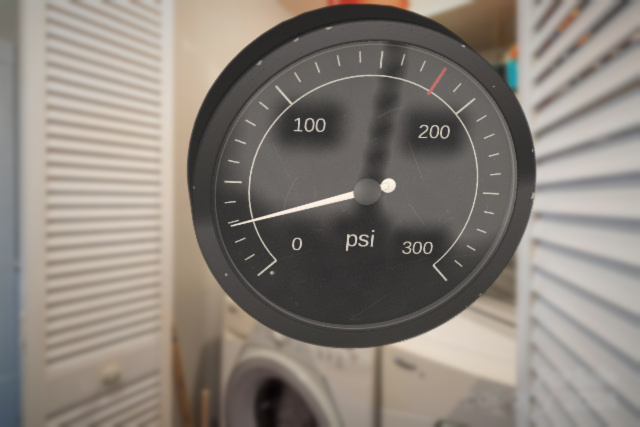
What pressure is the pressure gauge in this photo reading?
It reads 30 psi
